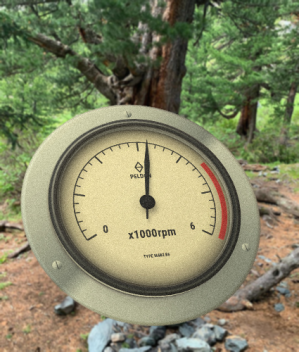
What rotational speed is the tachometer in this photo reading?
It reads 3200 rpm
